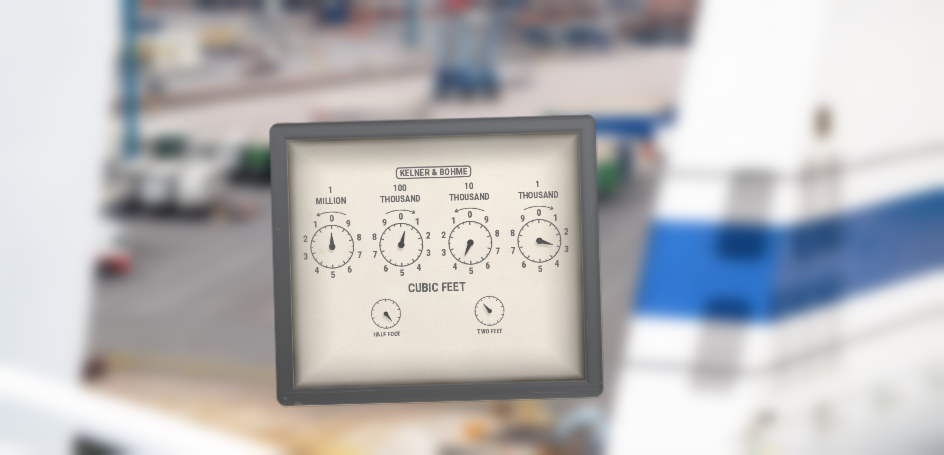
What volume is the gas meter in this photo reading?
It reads 4300 ft³
